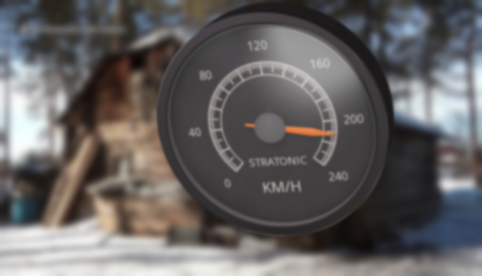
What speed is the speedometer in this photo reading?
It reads 210 km/h
